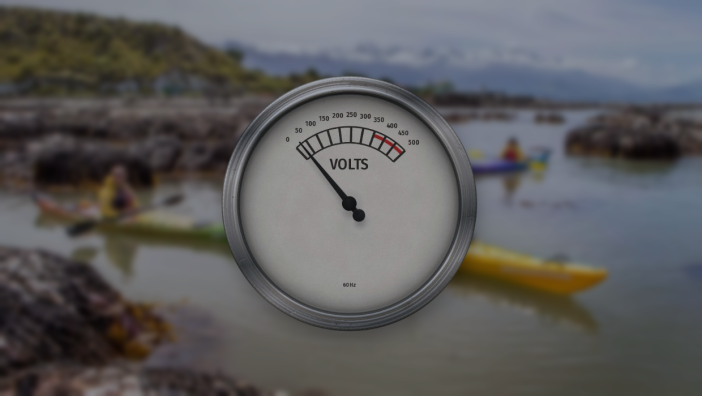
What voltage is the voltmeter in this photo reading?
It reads 25 V
